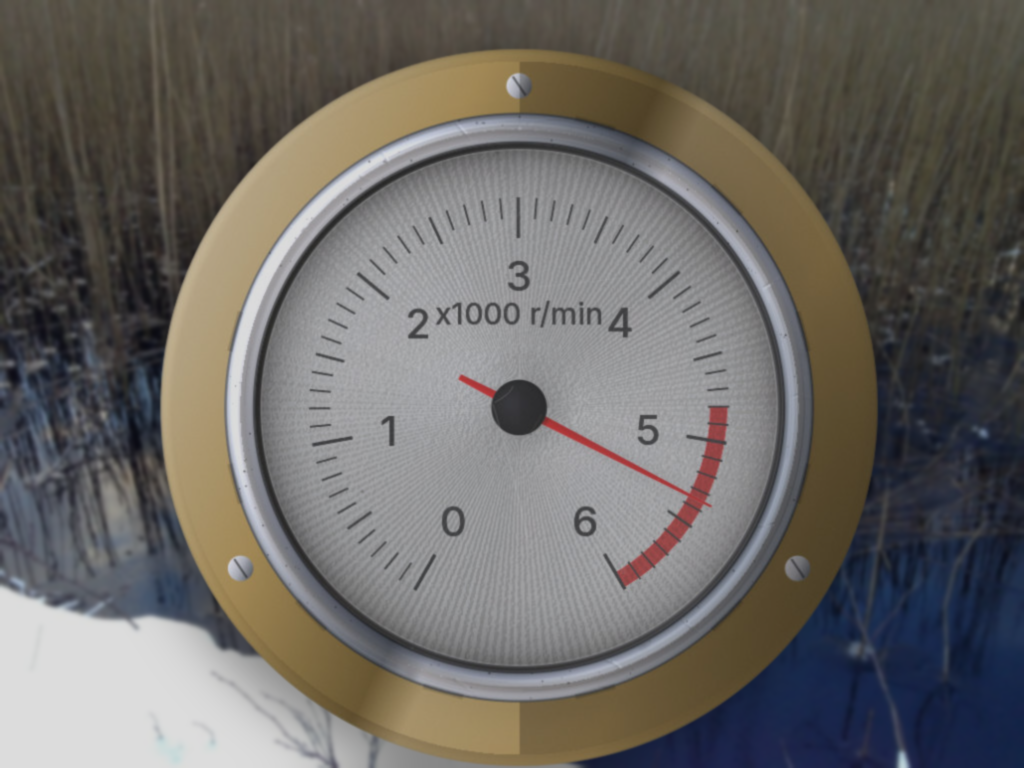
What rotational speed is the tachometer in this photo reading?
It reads 5350 rpm
